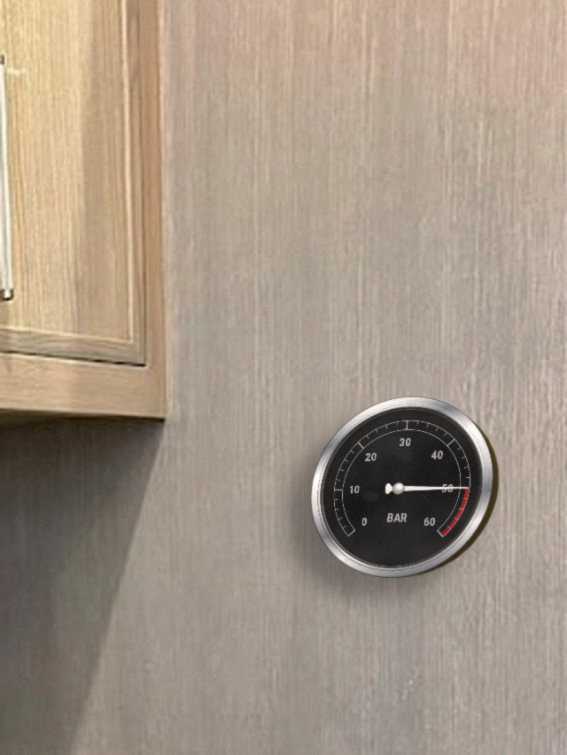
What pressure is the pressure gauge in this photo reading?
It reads 50 bar
